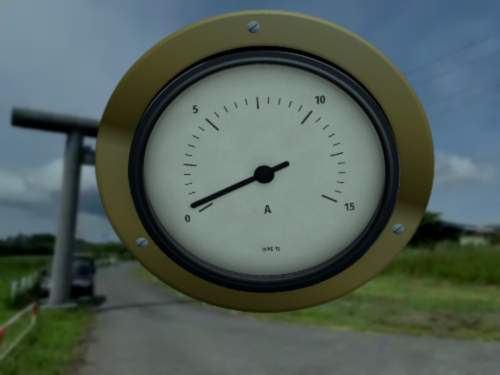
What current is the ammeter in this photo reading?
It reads 0.5 A
